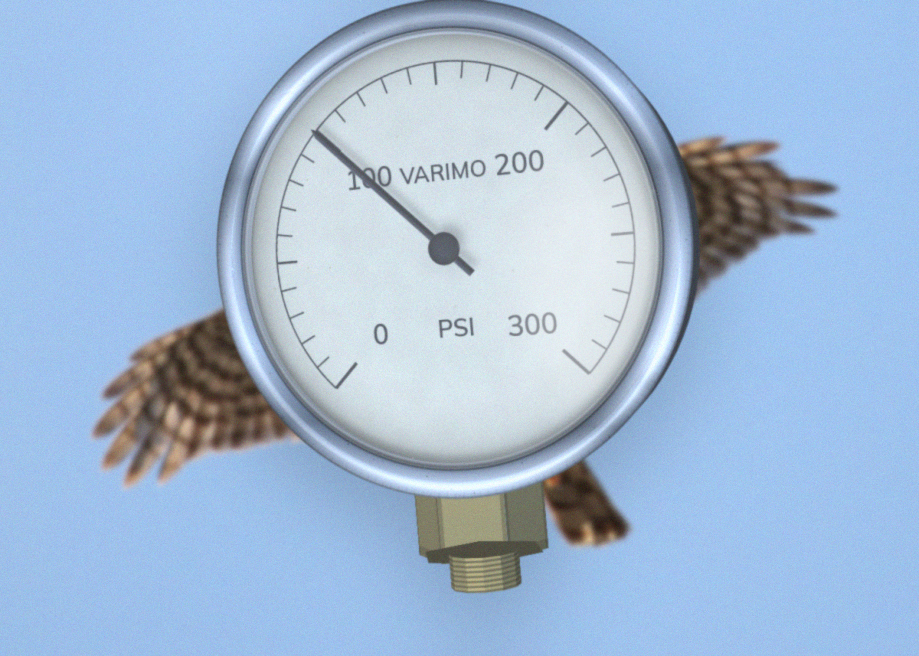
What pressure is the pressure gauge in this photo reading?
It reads 100 psi
